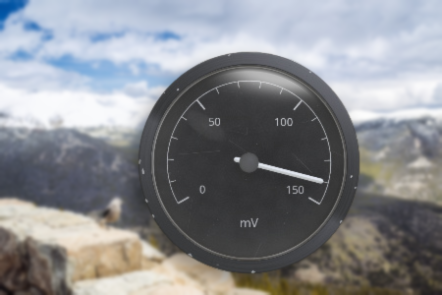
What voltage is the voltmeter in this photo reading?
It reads 140 mV
